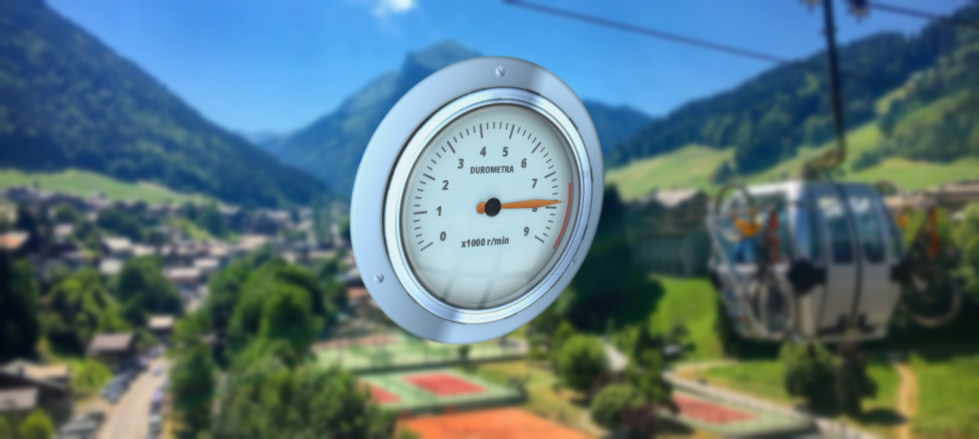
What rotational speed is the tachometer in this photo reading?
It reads 7800 rpm
